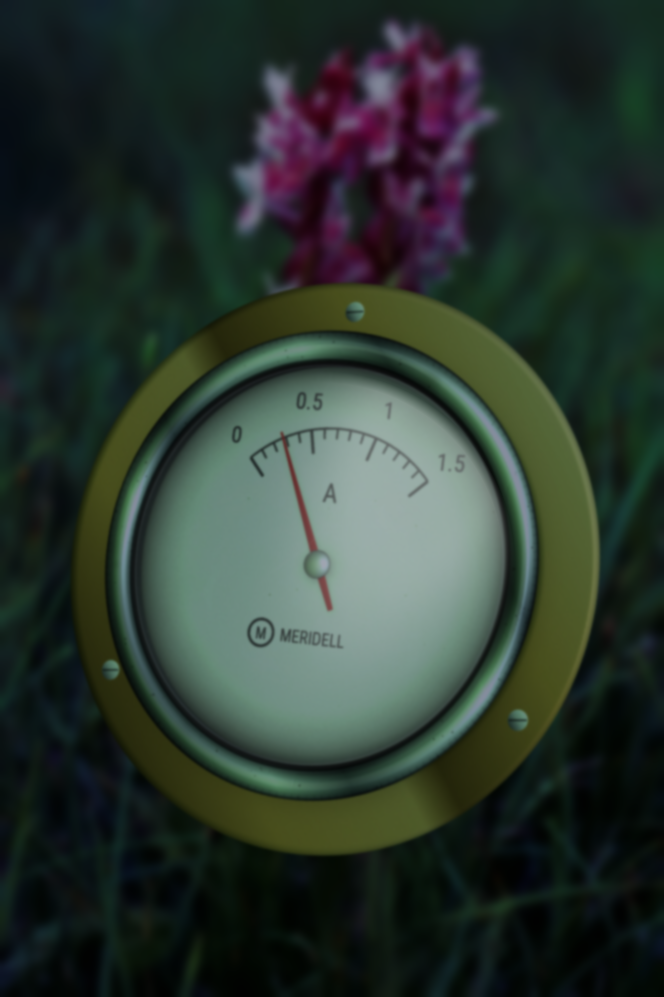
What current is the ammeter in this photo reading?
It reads 0.3 A
